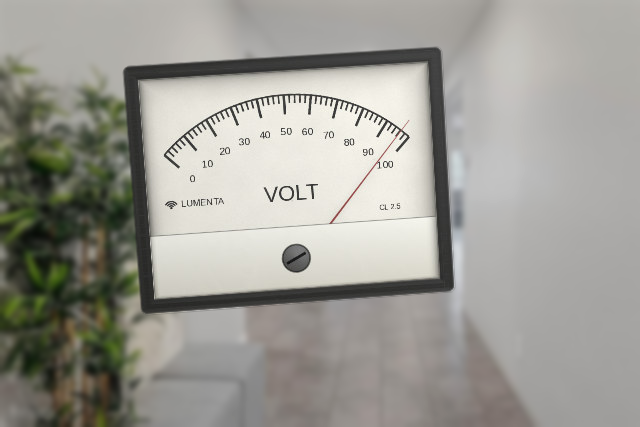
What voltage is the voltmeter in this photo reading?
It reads 96 V
